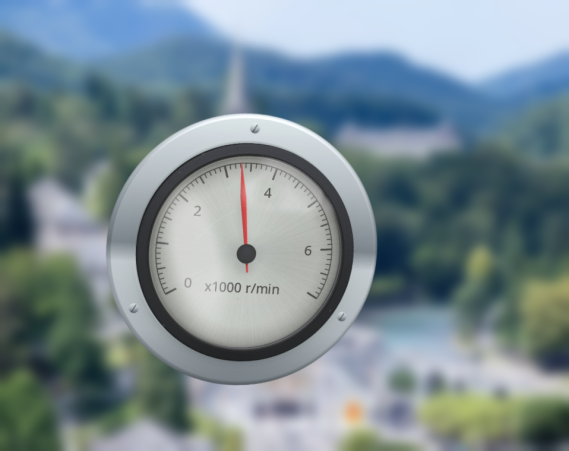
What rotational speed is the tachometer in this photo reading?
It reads 3300 rpm
